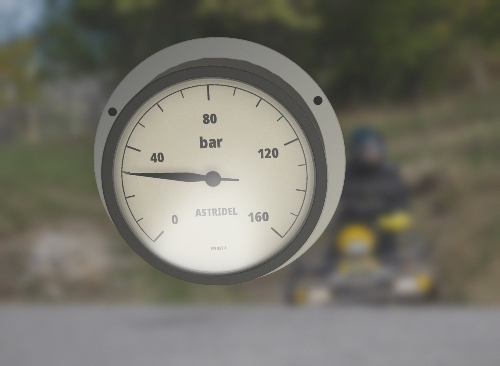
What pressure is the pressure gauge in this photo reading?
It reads 30 bar
